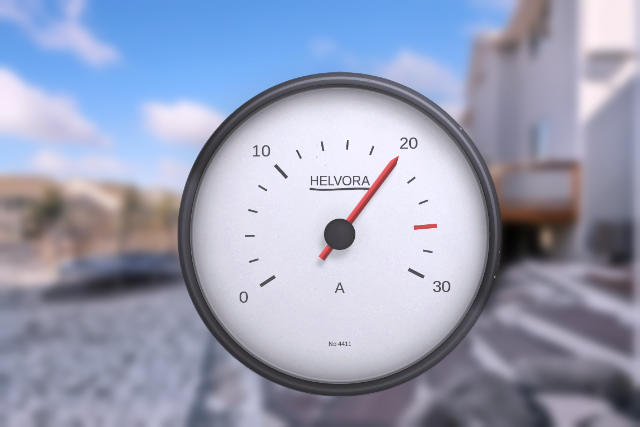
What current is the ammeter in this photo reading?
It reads 20 A
